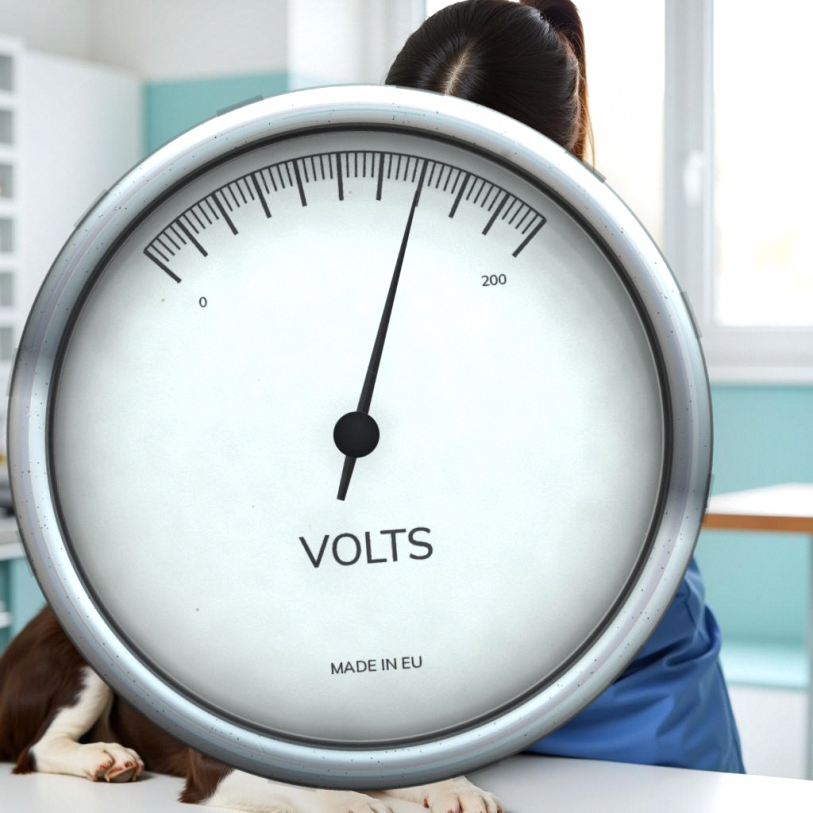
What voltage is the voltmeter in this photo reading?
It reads 140 V
